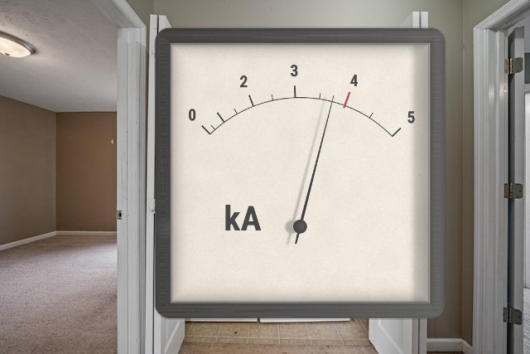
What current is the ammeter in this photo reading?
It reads 3.75 kA
